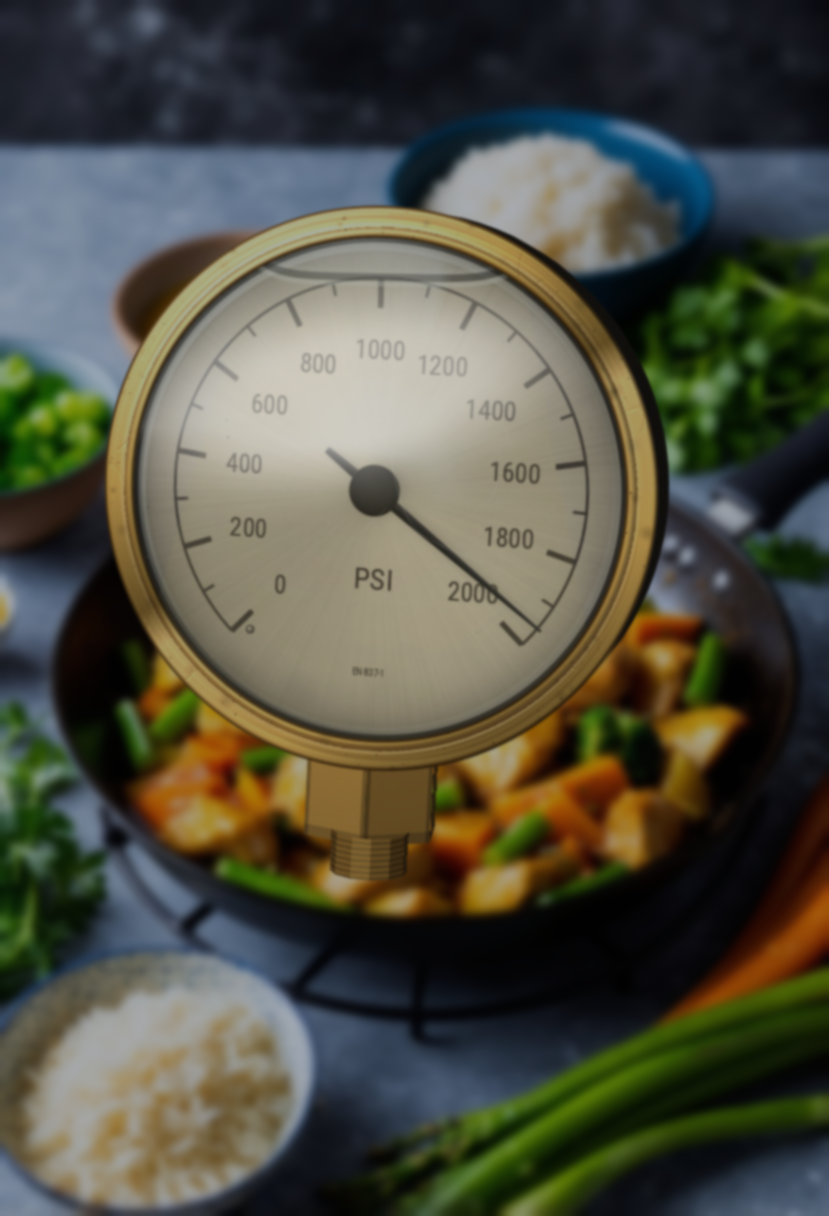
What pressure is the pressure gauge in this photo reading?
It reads 1950 psi
